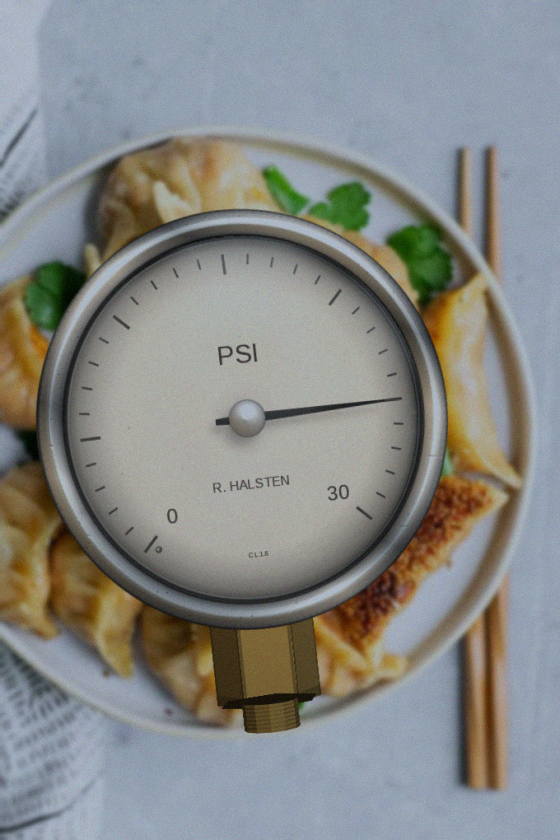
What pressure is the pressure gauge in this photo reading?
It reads 25 psi
